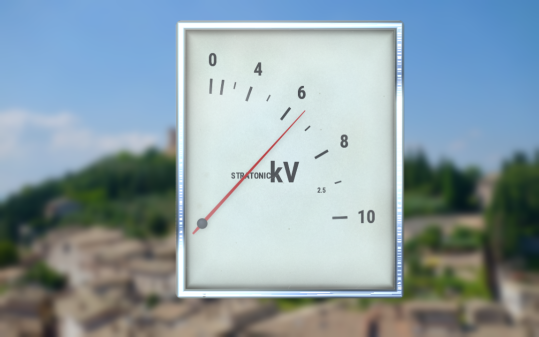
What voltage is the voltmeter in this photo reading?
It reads 6.5 kV
